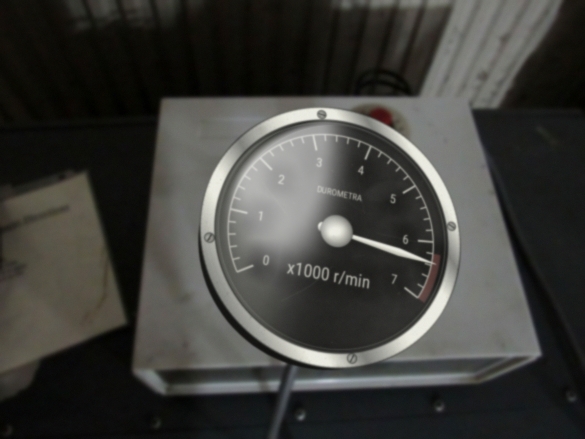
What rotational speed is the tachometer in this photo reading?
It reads 6400 rpm
